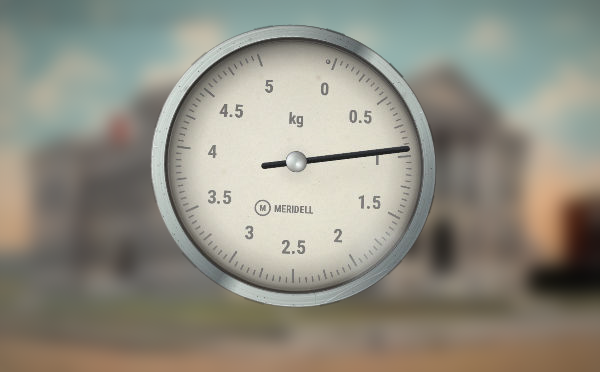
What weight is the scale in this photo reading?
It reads 0.95 kg
